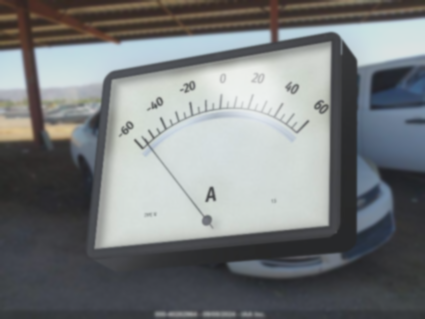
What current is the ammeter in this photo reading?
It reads -55 A
